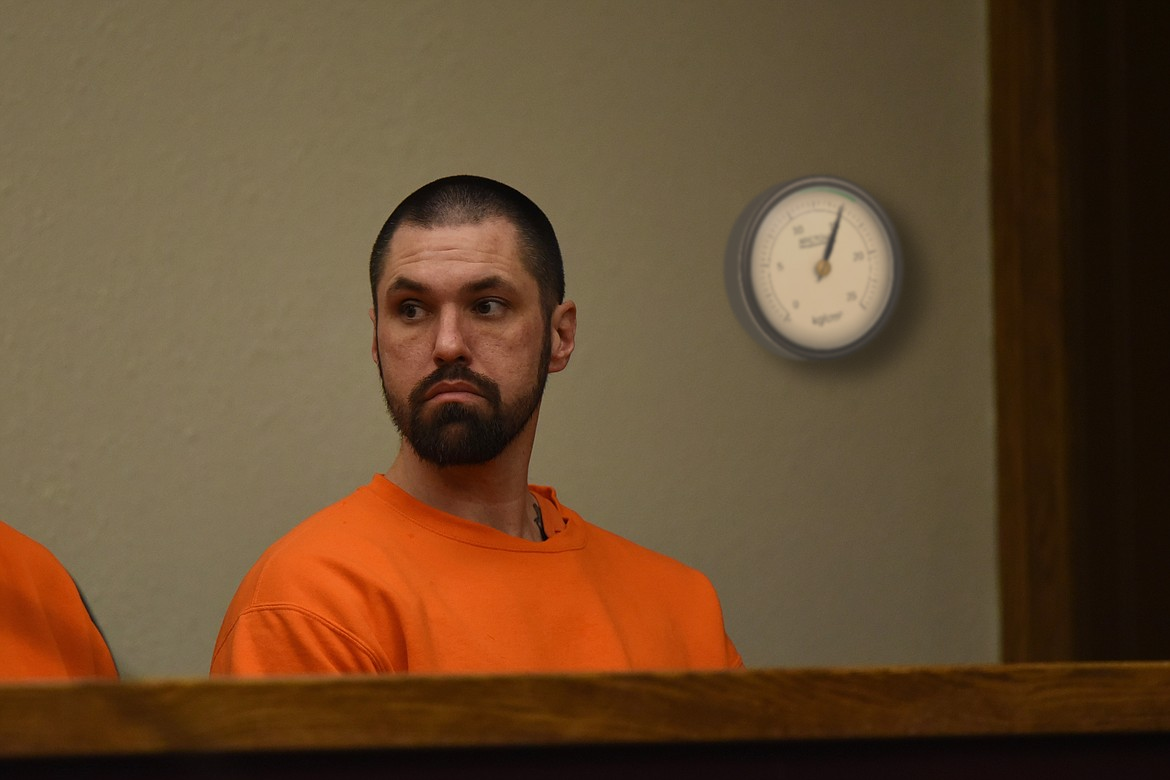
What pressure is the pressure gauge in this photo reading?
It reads 15 kg/cm²
